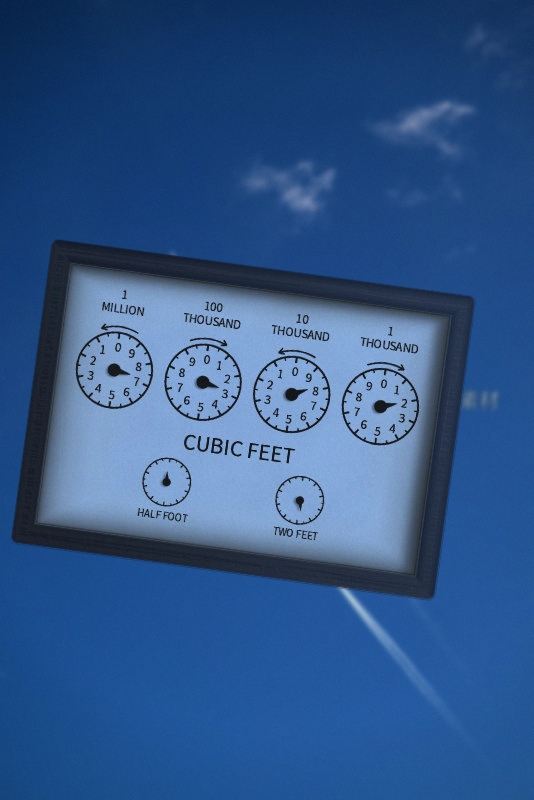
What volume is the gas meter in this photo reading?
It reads 728200 ft³
